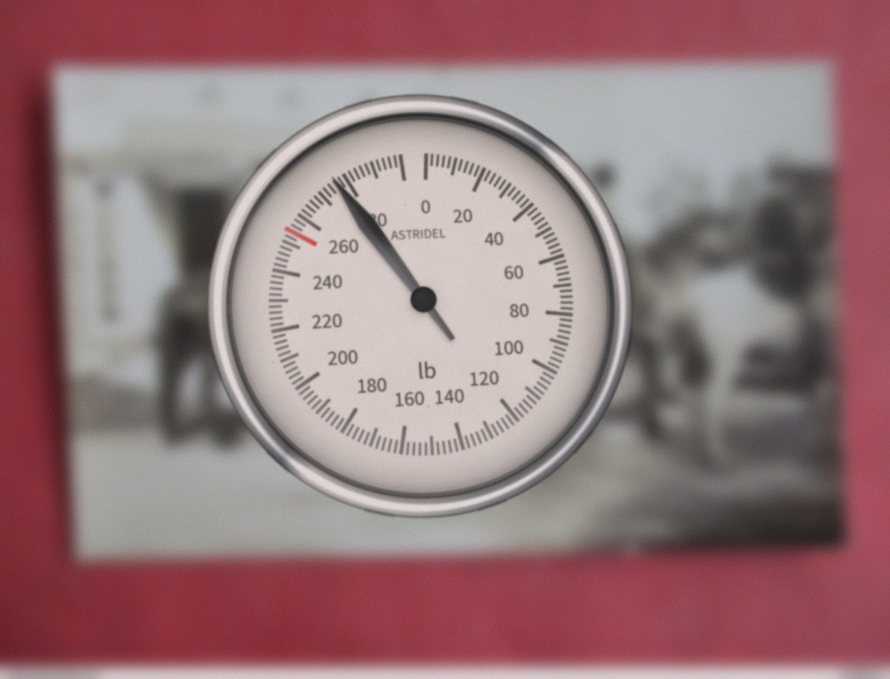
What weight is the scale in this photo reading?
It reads 276 lb
